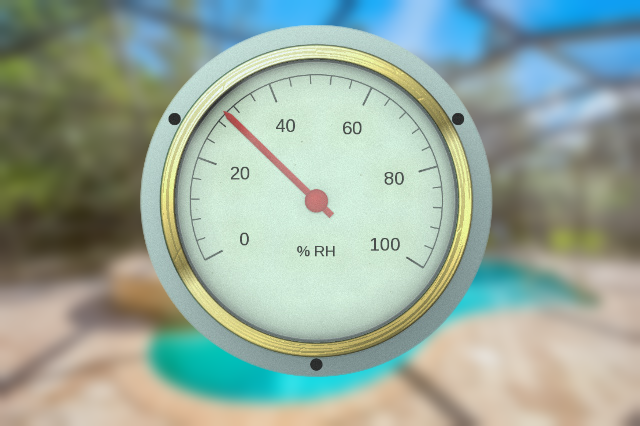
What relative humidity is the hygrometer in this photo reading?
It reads 30 %
